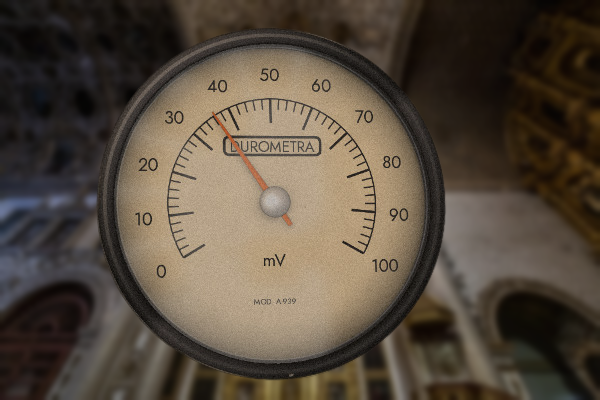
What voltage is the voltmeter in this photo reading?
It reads 36 mV
